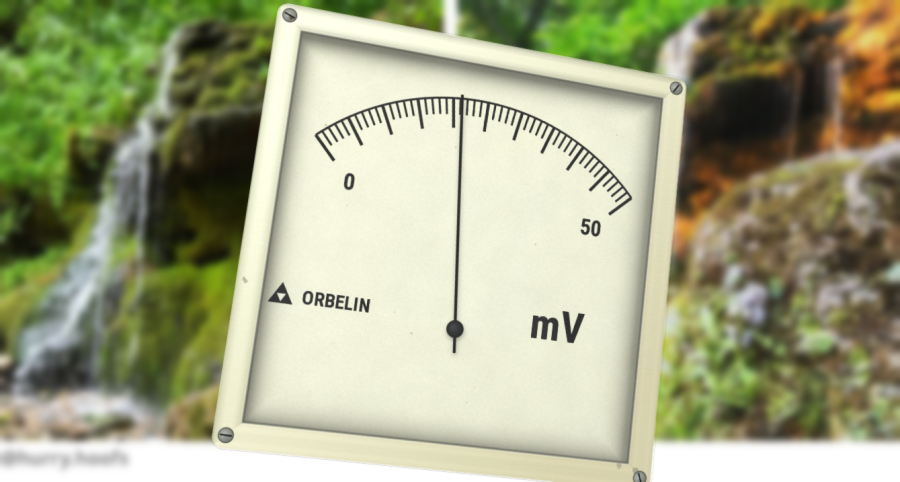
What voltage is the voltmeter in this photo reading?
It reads 21 mV
